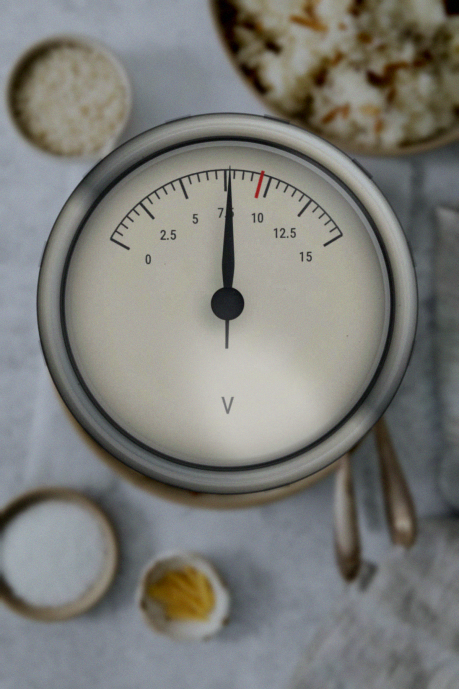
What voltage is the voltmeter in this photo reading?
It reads 7.75 V
